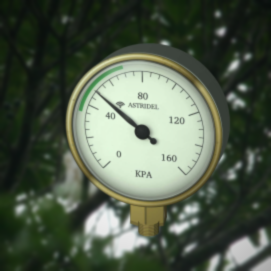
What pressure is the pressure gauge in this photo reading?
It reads 50 kPa
